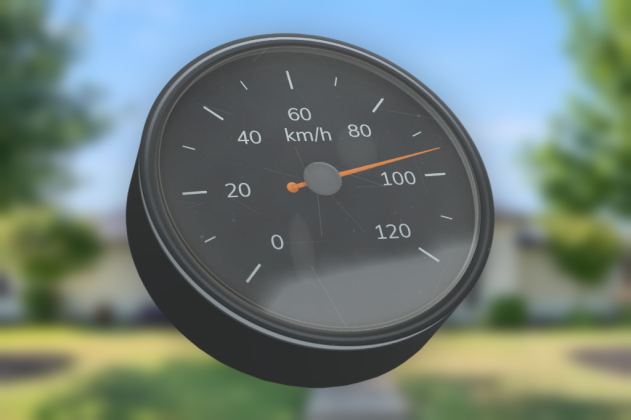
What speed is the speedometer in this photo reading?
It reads 95 km/h
